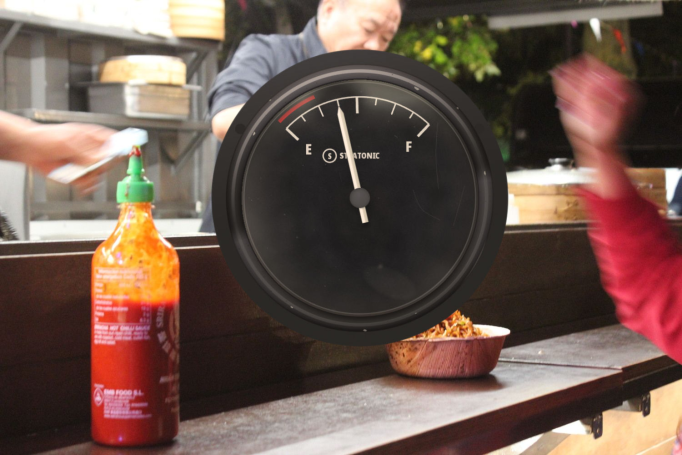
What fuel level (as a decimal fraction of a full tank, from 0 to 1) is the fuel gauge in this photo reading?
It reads 0.375
